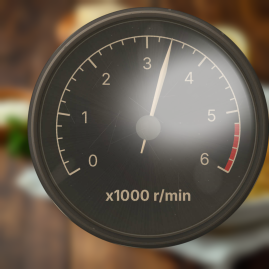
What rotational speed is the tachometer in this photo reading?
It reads 3400 rpm
